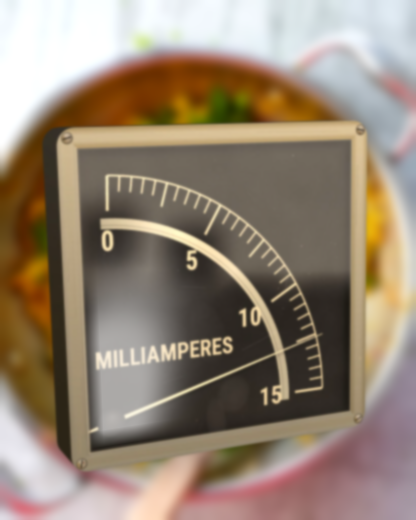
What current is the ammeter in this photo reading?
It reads 12.5 mA
